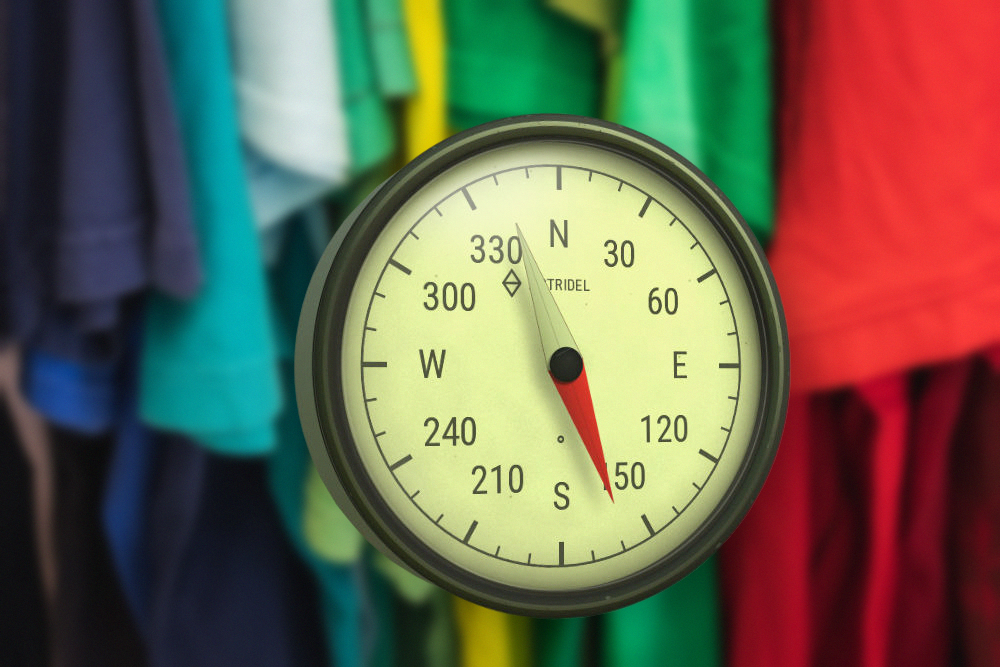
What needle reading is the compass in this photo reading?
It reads 160 °
